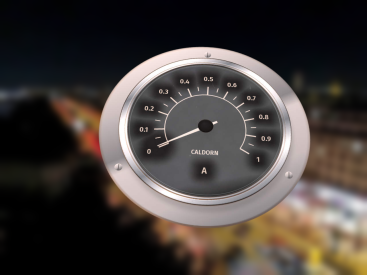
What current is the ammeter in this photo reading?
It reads 0 A
